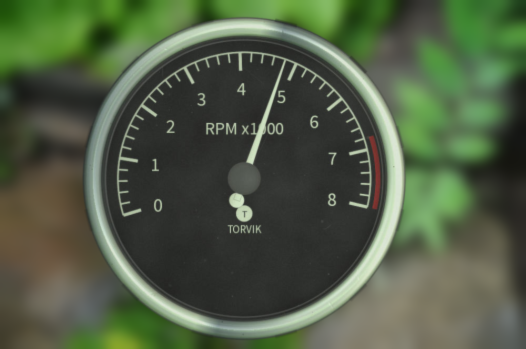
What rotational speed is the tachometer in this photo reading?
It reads 4800 rpm
